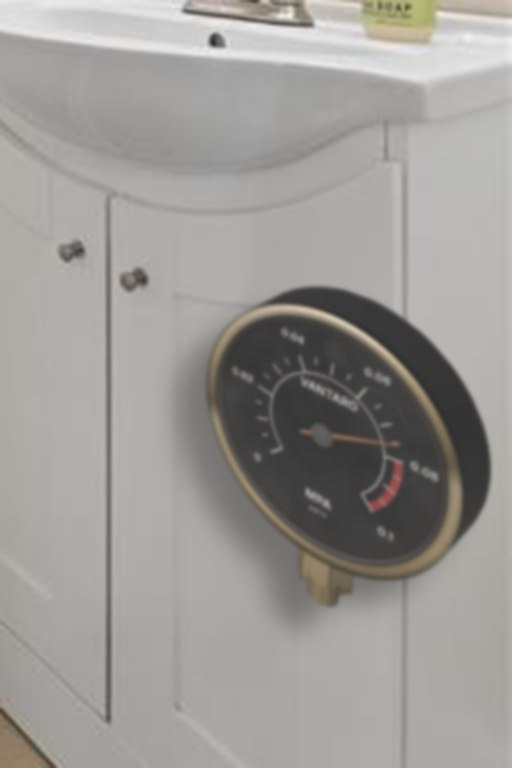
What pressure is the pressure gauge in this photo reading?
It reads 0.075 MPa
